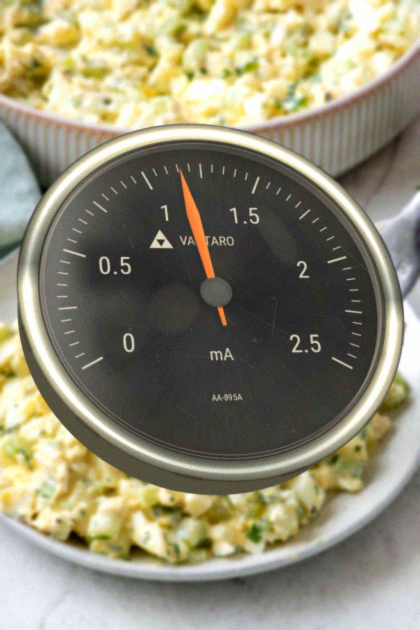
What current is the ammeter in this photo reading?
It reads 1.15 mA
